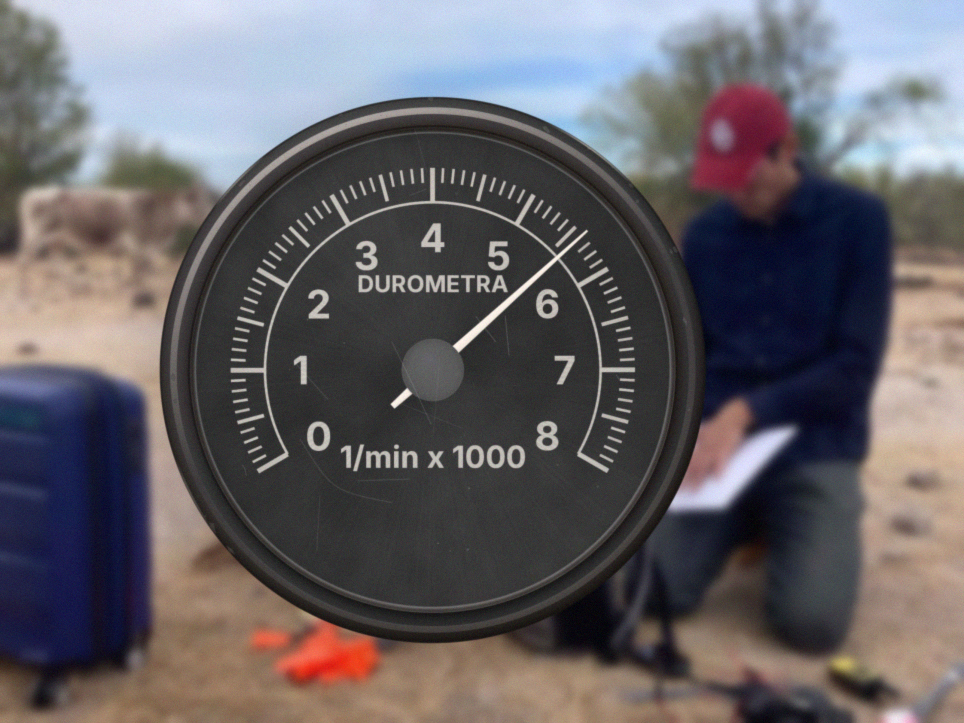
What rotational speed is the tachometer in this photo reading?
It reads 5600 rpm
